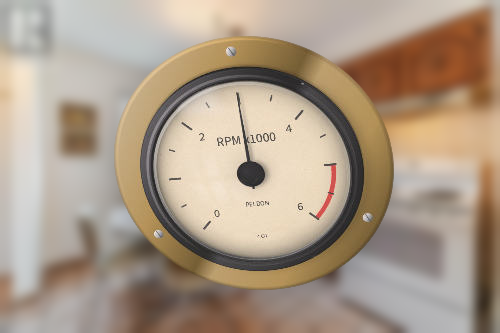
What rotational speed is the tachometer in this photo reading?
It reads 3000 rpm
